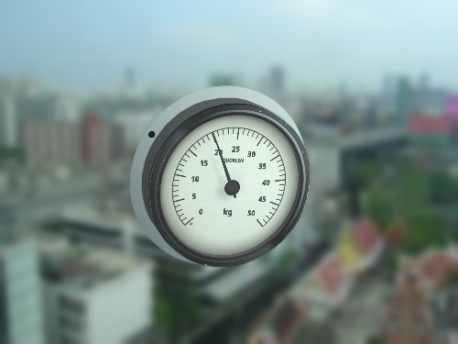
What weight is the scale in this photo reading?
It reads 20 kg
